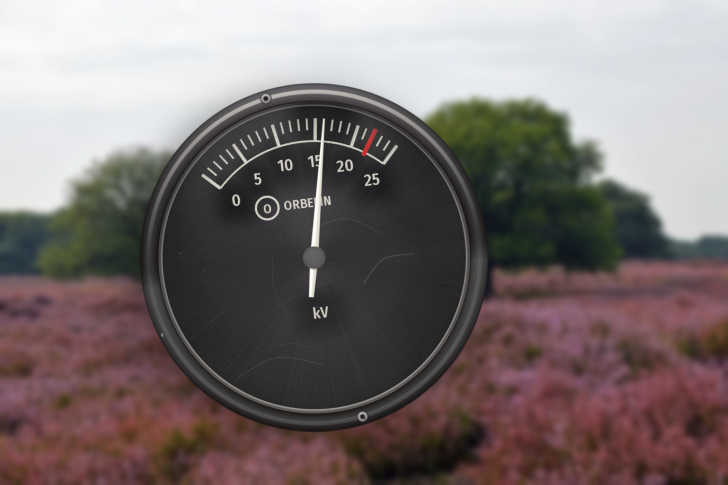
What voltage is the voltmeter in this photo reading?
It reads 16 kV
